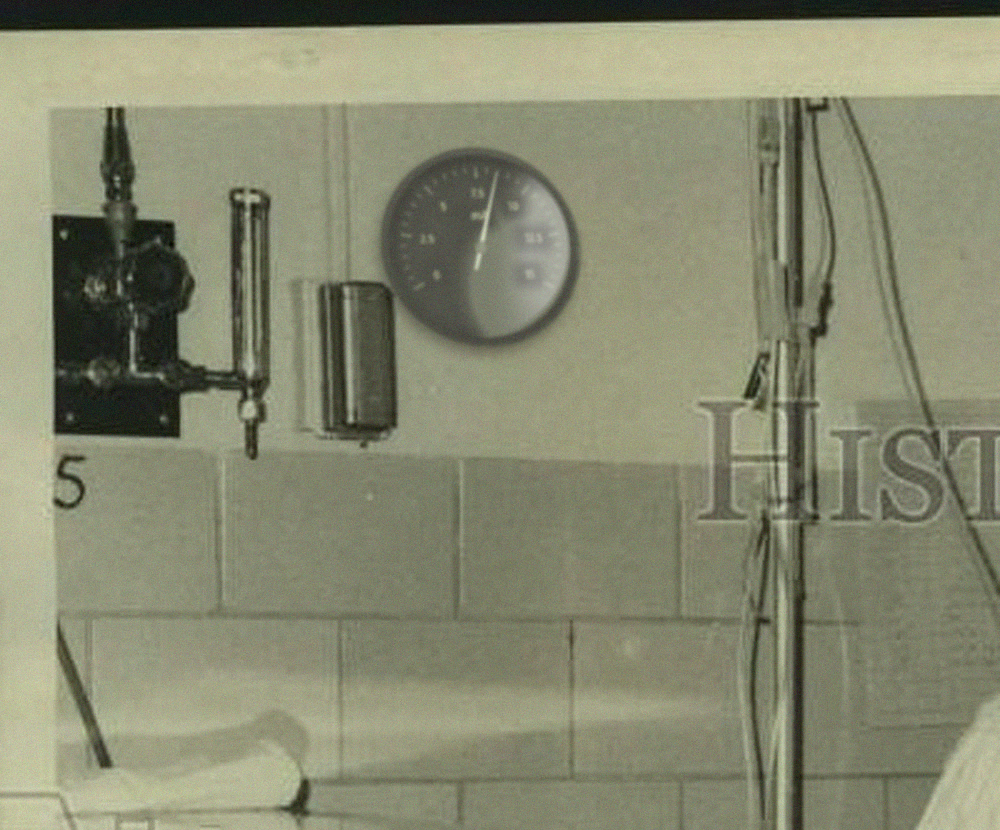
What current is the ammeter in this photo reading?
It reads 8.5 mA
